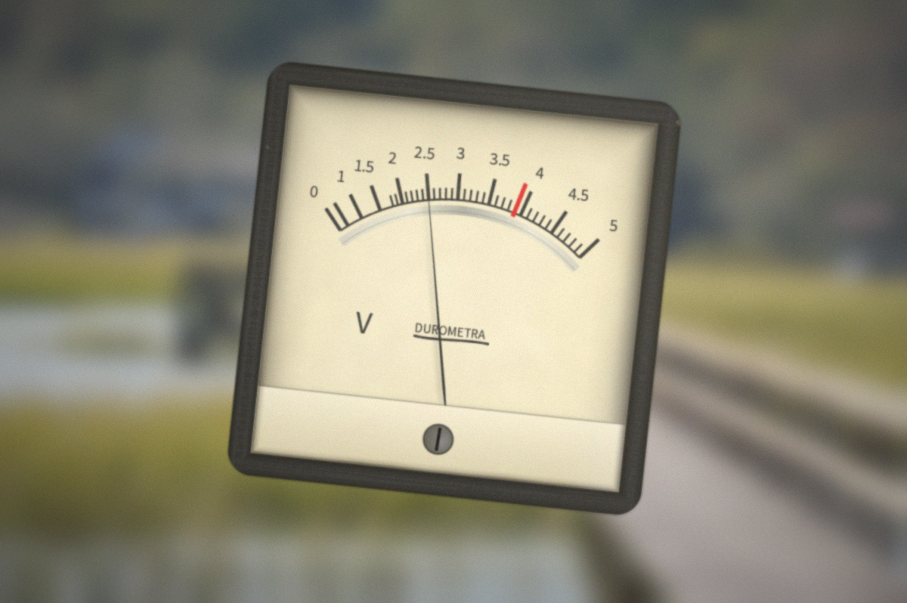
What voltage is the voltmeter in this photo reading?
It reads 2.5 V
